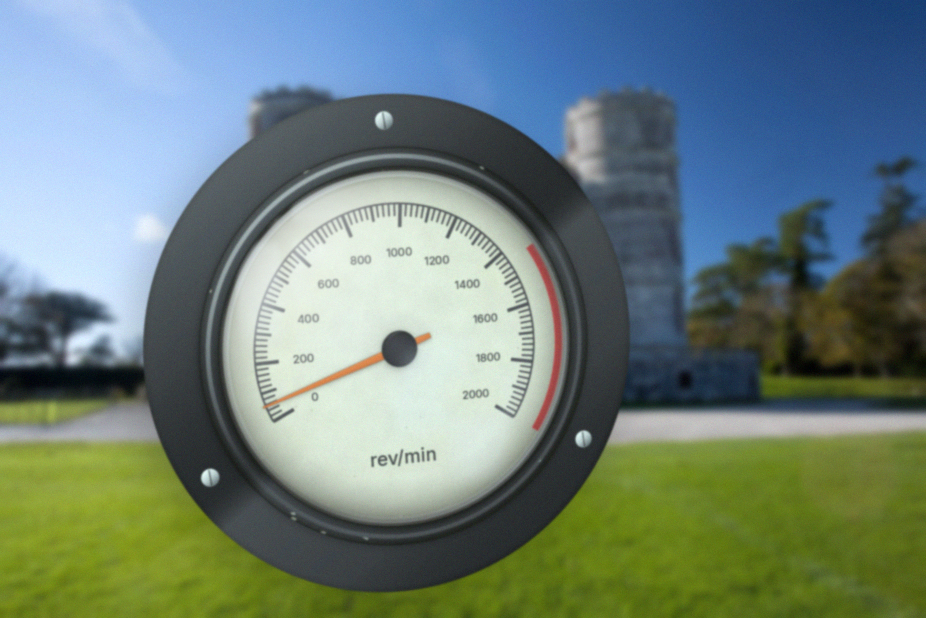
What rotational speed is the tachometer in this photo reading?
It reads 60 rpm
